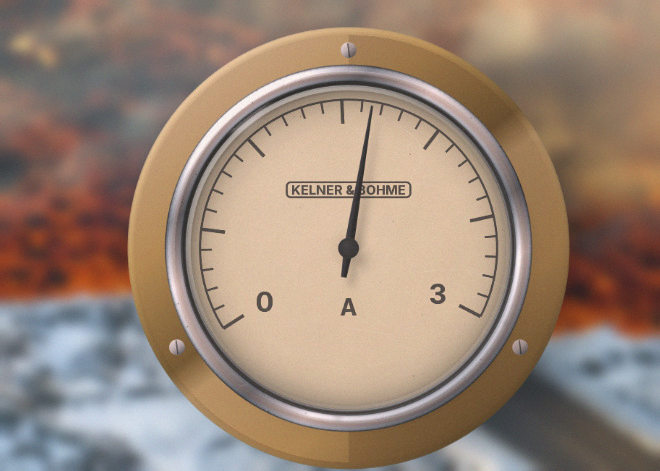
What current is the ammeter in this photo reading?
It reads 1.65 A
